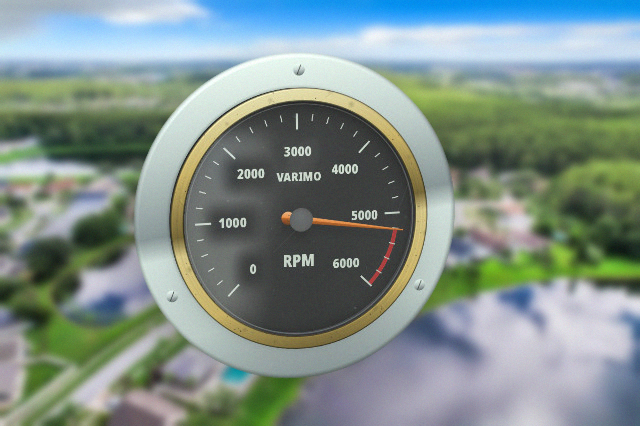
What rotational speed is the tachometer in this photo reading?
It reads 5200 rpm
